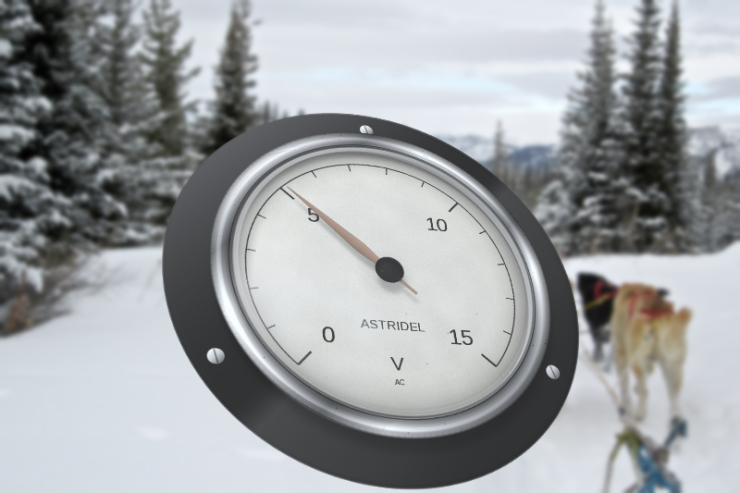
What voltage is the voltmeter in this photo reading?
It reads 5 V
